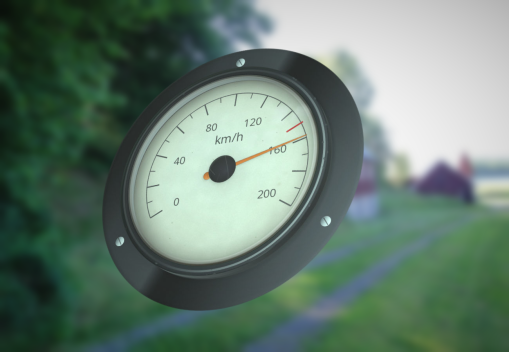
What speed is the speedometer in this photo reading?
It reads 160 km/h
